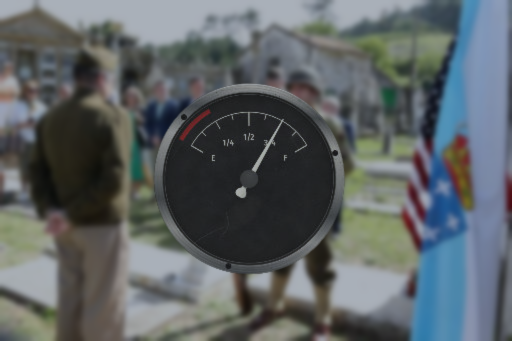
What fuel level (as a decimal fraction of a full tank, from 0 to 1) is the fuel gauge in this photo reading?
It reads 0.75
